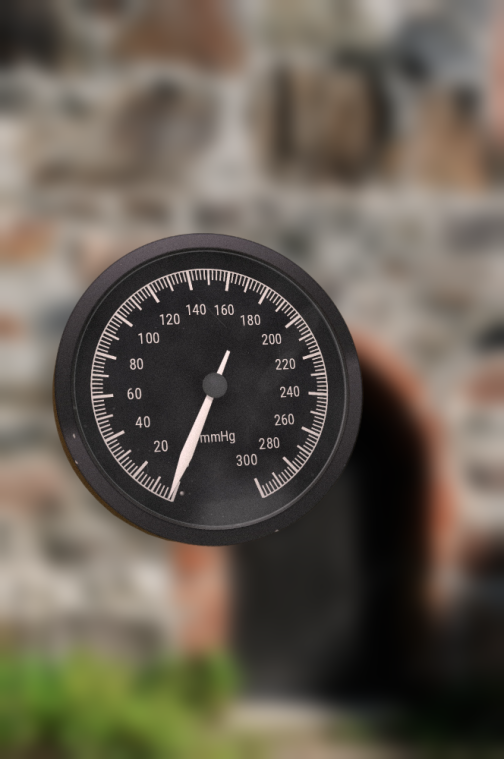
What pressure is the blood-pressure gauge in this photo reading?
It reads 2 mmHg
